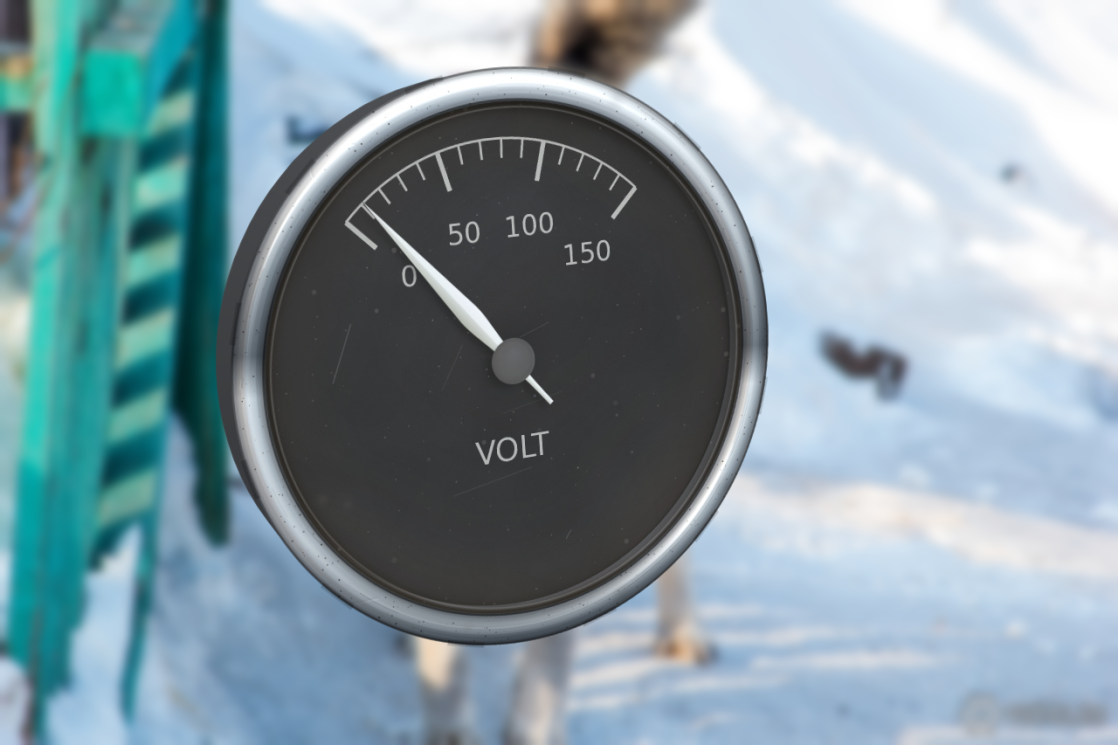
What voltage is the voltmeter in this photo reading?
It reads 10 V
